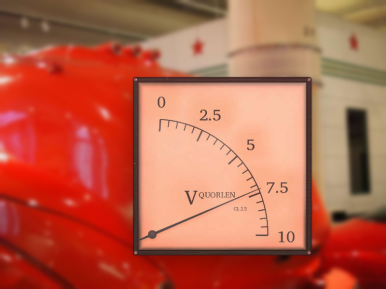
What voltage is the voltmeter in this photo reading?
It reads 7.25 V
